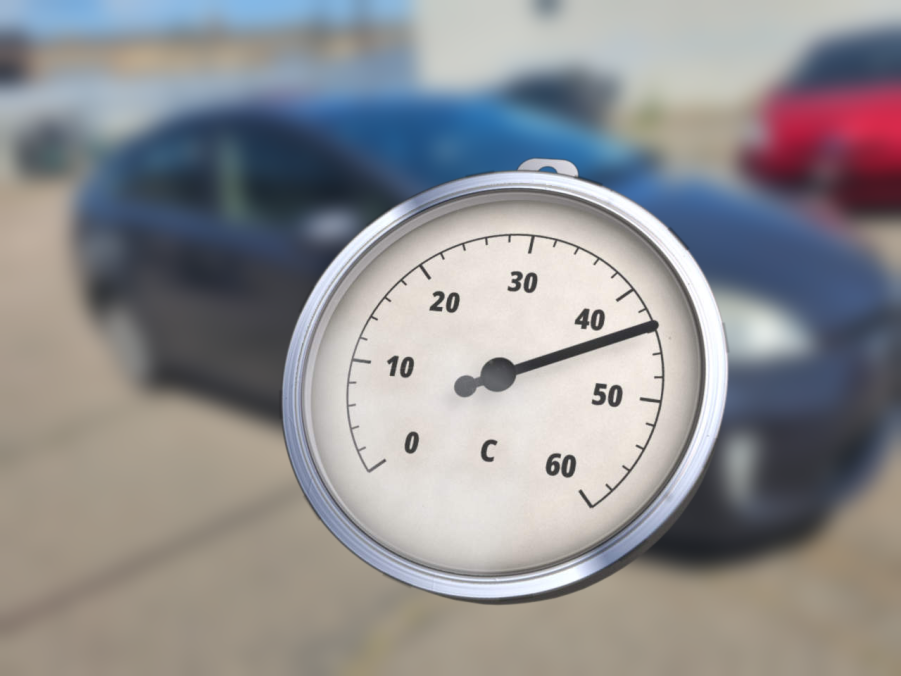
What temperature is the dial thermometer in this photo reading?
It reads 44 °C
